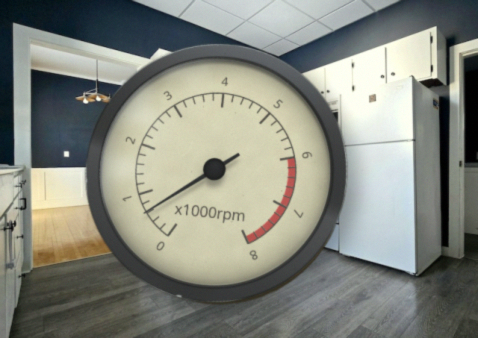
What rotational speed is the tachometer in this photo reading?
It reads 600 rpm
